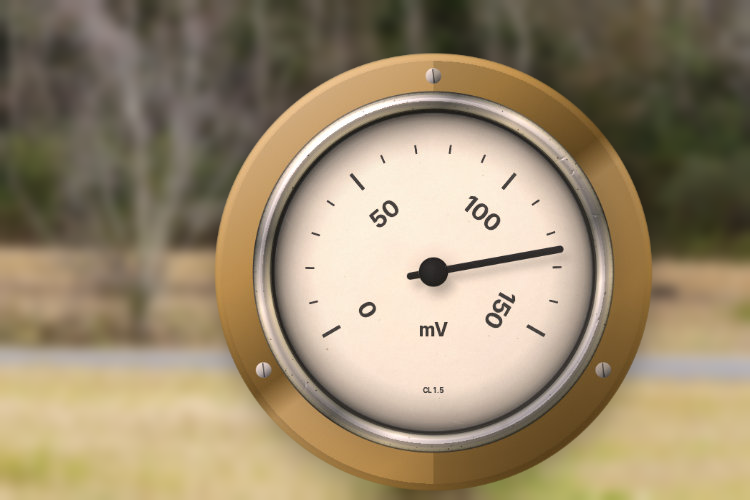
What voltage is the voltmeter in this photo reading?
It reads 125 mV
